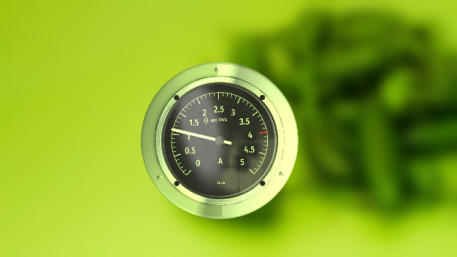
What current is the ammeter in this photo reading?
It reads 1.1 A
